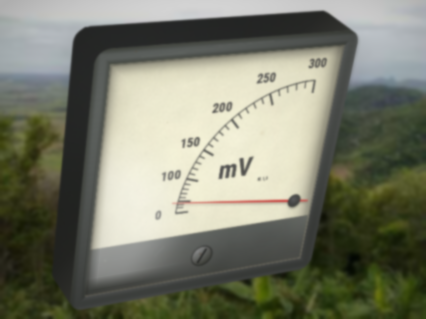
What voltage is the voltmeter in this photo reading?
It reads 50 mV
